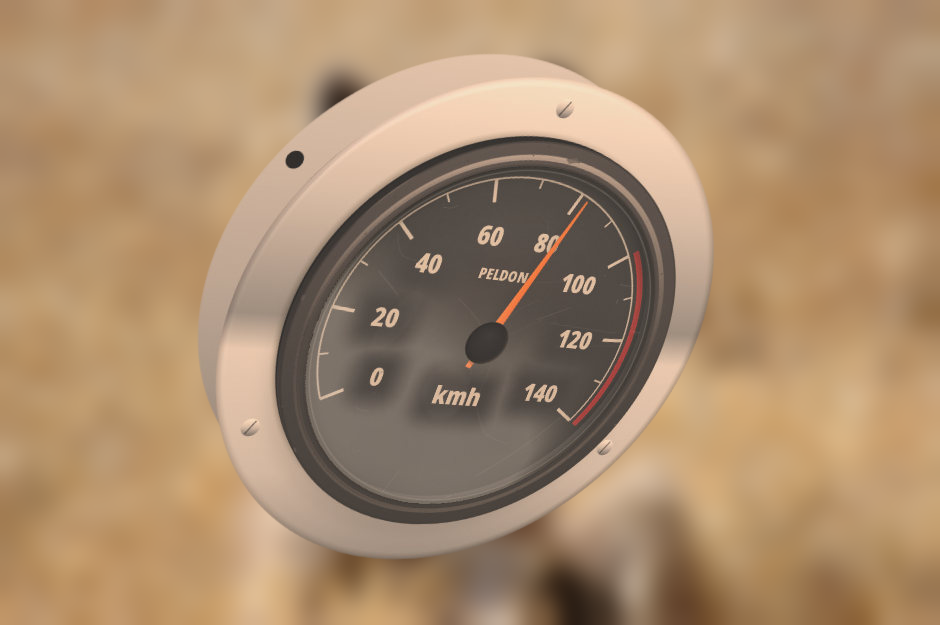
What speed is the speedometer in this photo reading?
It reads 80 km/h
